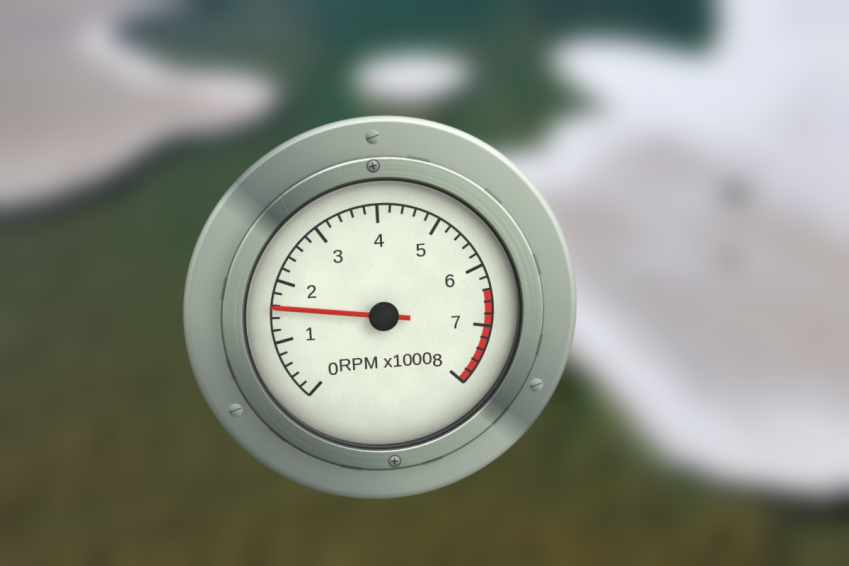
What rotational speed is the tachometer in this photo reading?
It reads 1600 rpm
